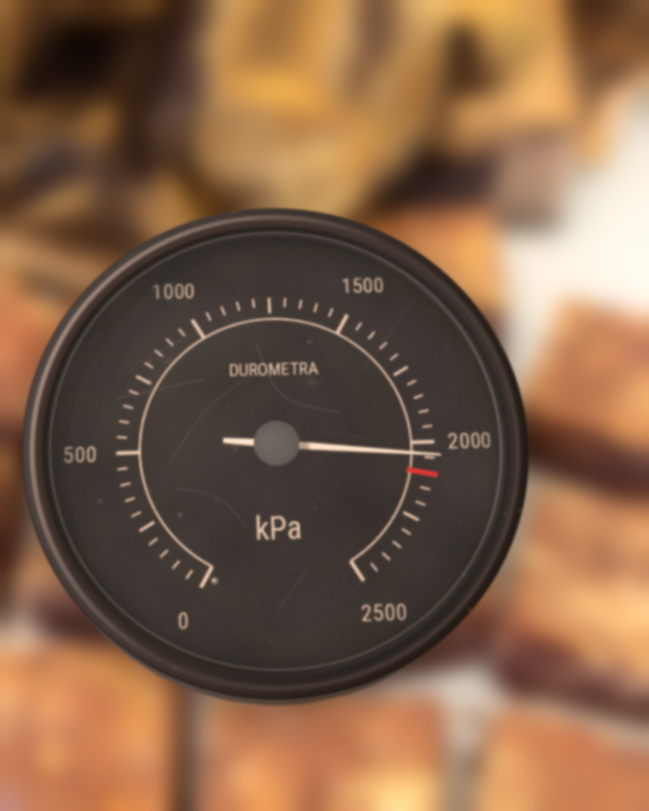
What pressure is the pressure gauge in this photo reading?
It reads 2050 kPa
